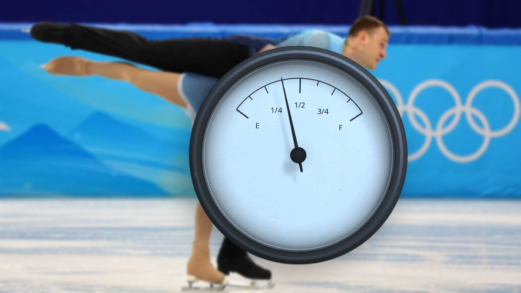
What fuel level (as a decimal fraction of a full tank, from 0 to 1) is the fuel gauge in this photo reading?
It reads 0.375
